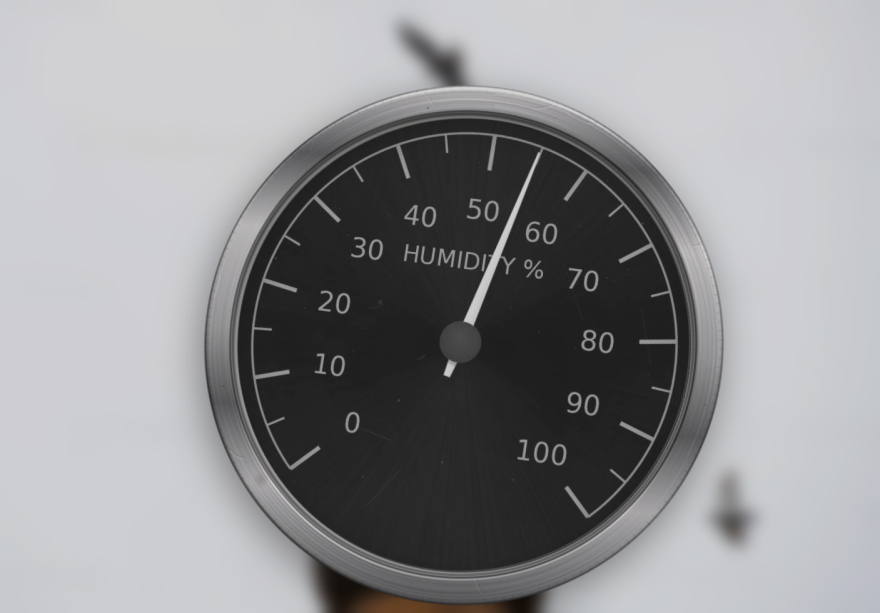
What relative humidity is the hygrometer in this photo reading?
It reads 55 %
